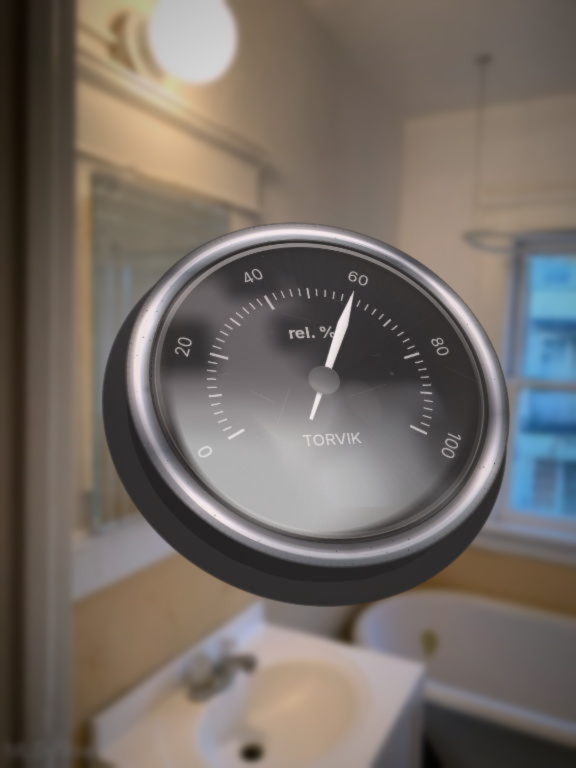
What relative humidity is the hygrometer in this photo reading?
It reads 60 %
